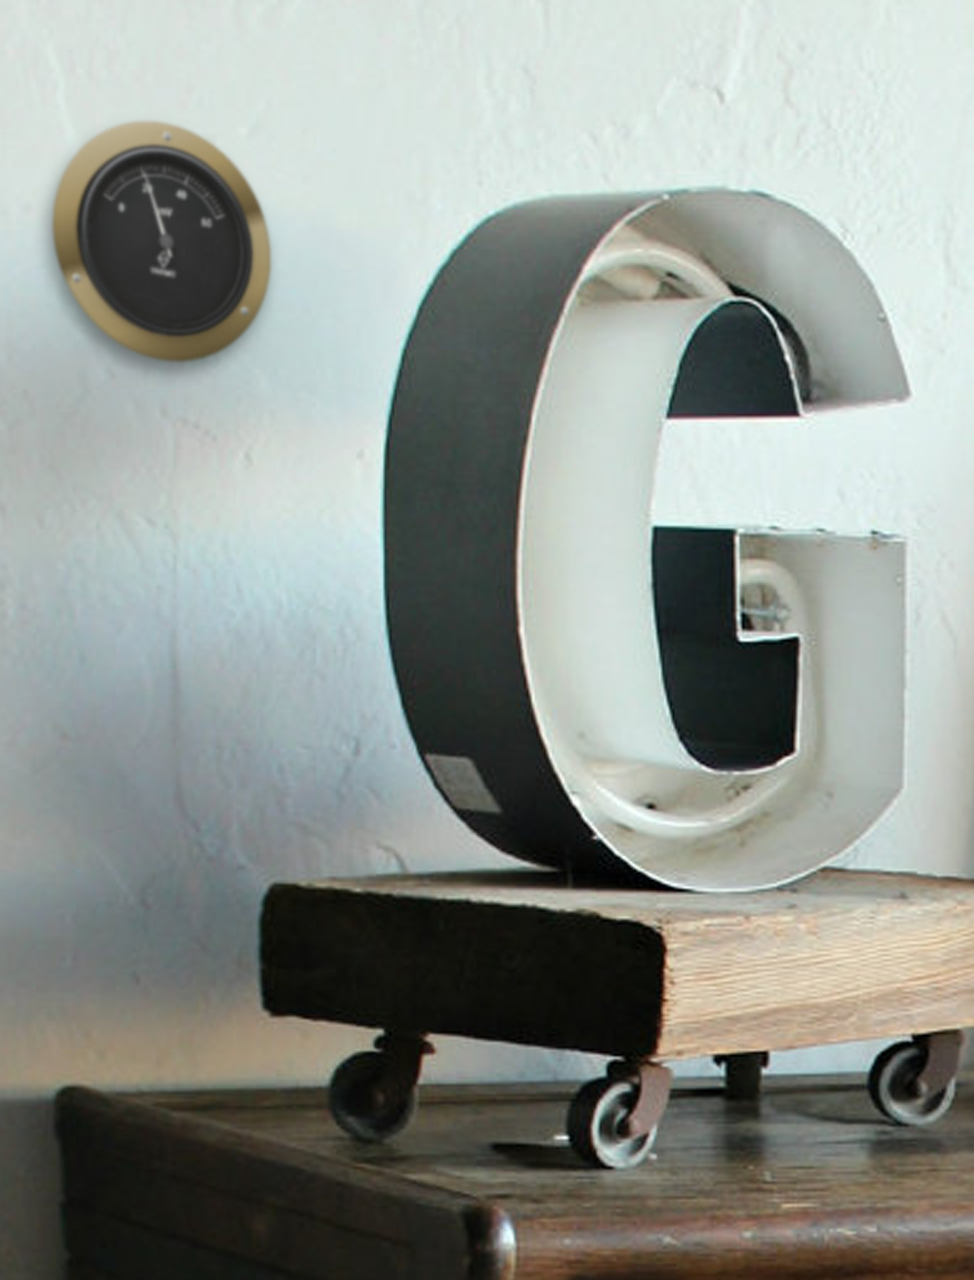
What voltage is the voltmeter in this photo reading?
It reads 20 mV
